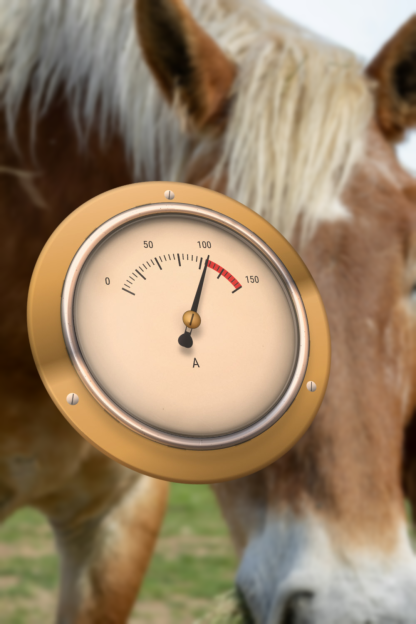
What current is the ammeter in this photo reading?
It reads 105 A
